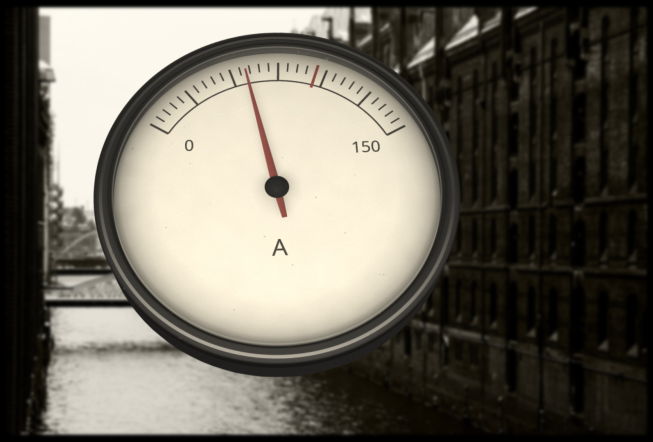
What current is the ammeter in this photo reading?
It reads 57.5 A
